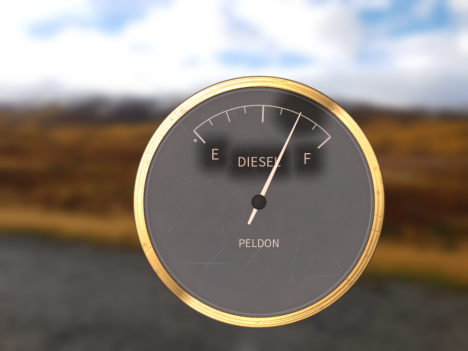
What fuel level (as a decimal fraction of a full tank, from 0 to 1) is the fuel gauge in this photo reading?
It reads 0.75
